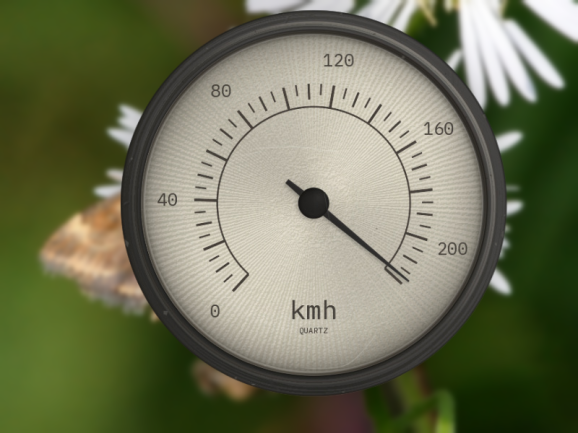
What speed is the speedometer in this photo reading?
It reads 217.5 km/h
